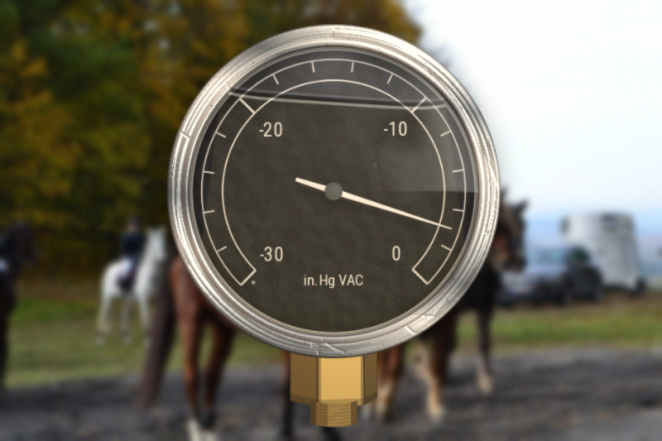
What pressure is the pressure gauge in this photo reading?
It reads -3 inHg
